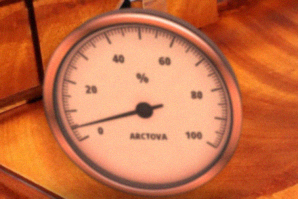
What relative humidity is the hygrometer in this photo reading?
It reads 5 %
